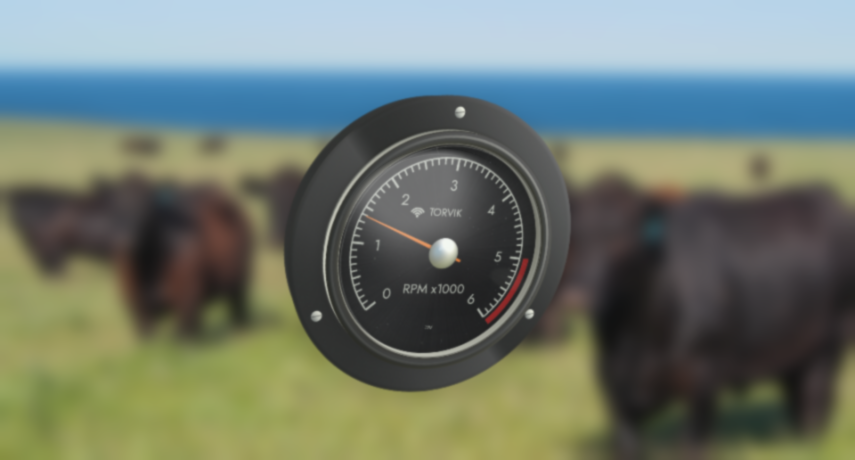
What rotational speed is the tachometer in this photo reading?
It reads 1400 rpm
